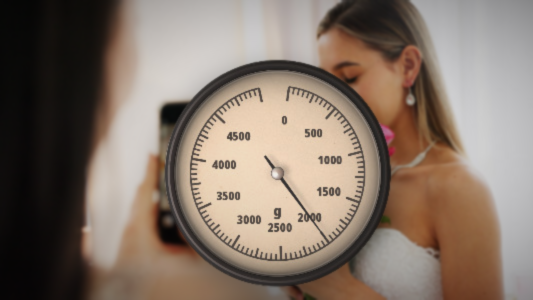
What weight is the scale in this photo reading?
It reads 2000 g
